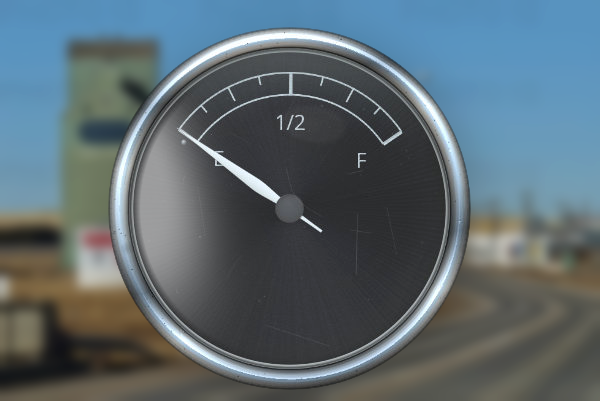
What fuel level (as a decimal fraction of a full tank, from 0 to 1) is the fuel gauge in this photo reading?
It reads 0
